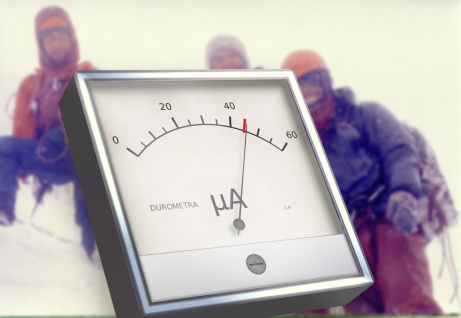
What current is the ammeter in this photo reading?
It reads 45 µA
